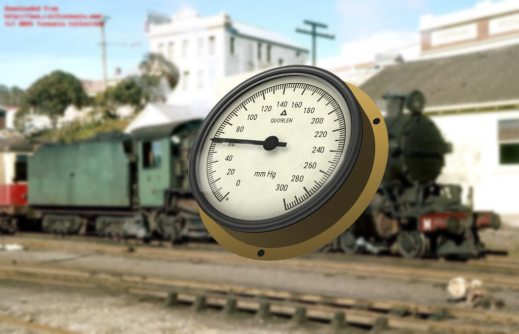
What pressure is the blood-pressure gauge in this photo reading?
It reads 60 mmHg
